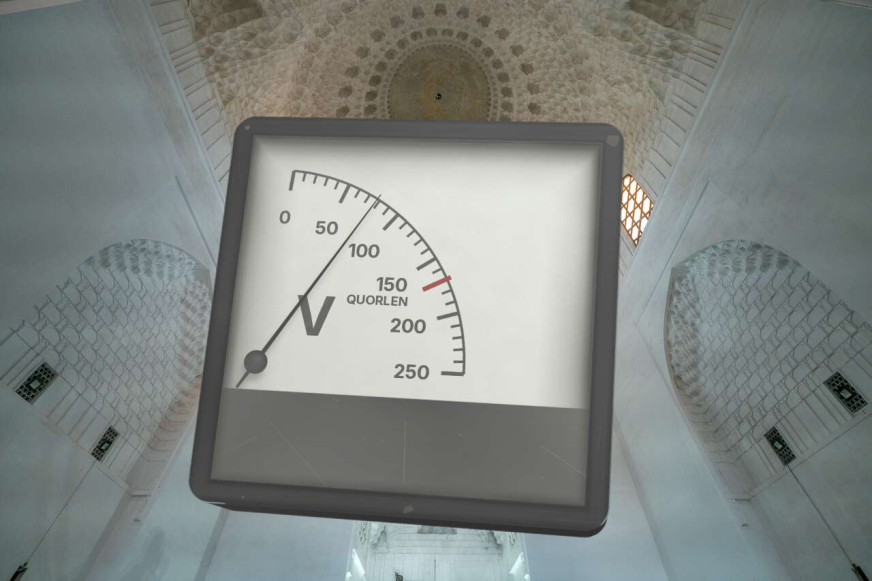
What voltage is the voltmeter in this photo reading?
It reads 80 V
